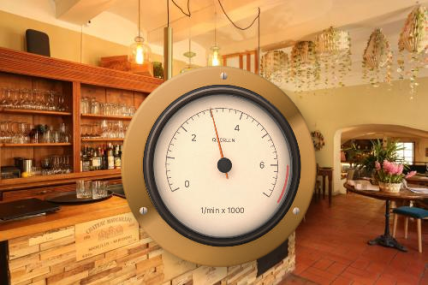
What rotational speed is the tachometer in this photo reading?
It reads 3000 rpm
